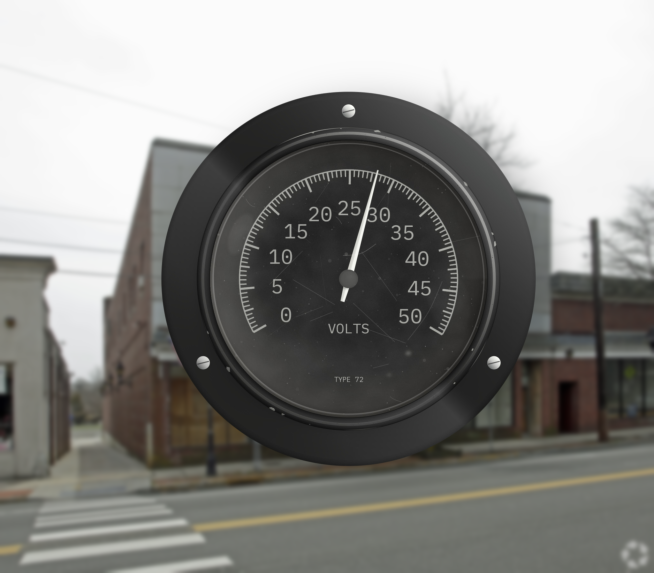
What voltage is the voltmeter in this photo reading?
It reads 28 V
